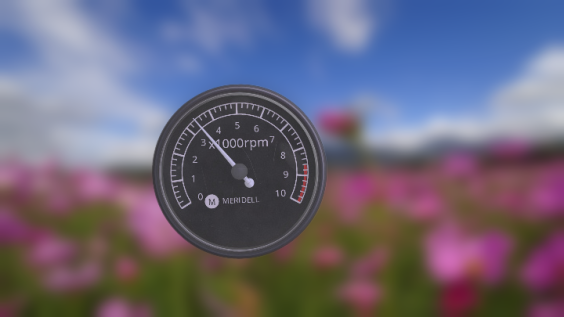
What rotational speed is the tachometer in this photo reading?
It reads 3400 rpm
